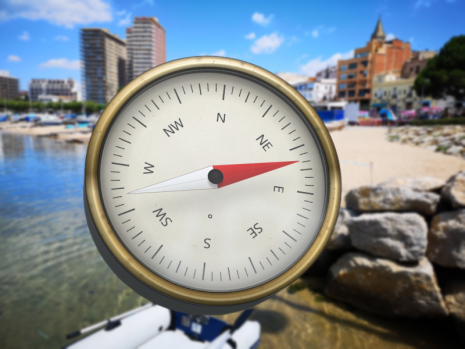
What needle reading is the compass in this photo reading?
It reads 70 °
